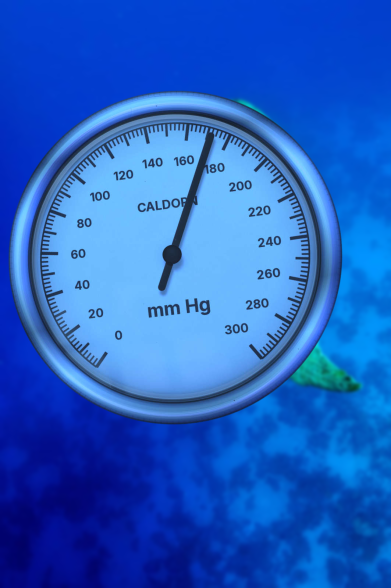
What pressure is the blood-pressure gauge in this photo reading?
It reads 172 mmHg
